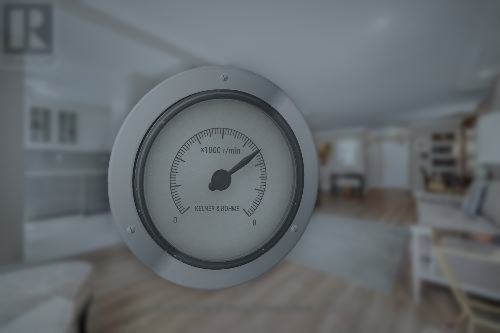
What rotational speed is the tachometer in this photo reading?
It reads 5500 rpm
